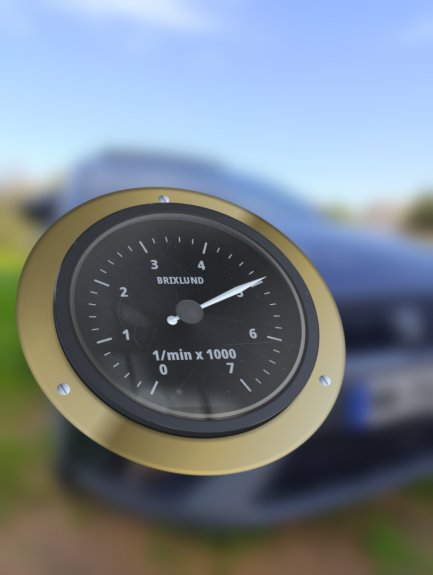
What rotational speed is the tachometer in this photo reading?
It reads 5000 rpm
